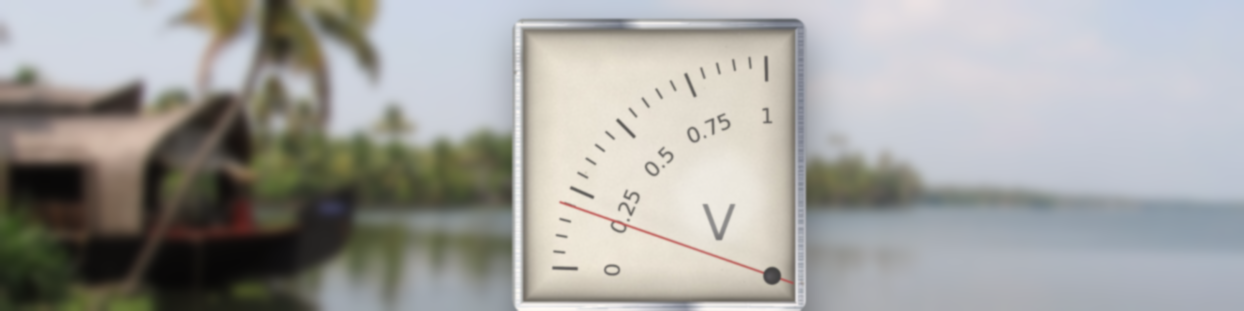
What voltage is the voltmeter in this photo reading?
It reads 0.2 V
